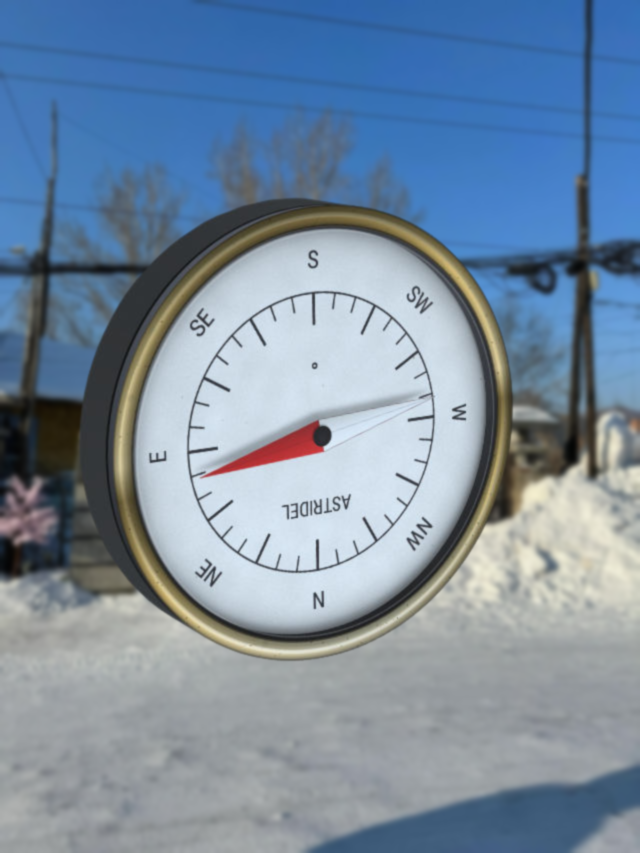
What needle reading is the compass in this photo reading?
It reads 80 °
